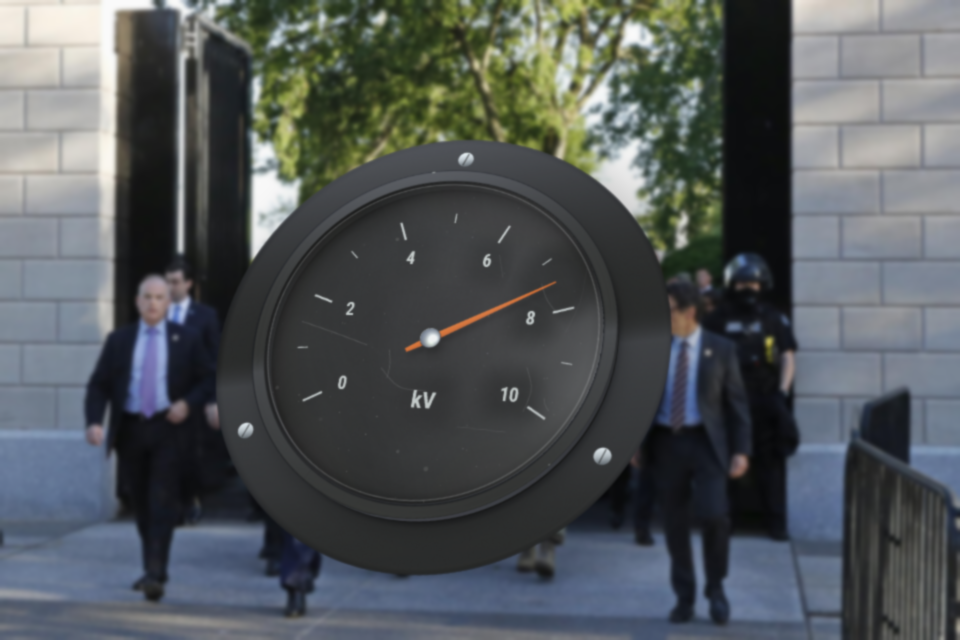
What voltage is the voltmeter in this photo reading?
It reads 7.5 kV
